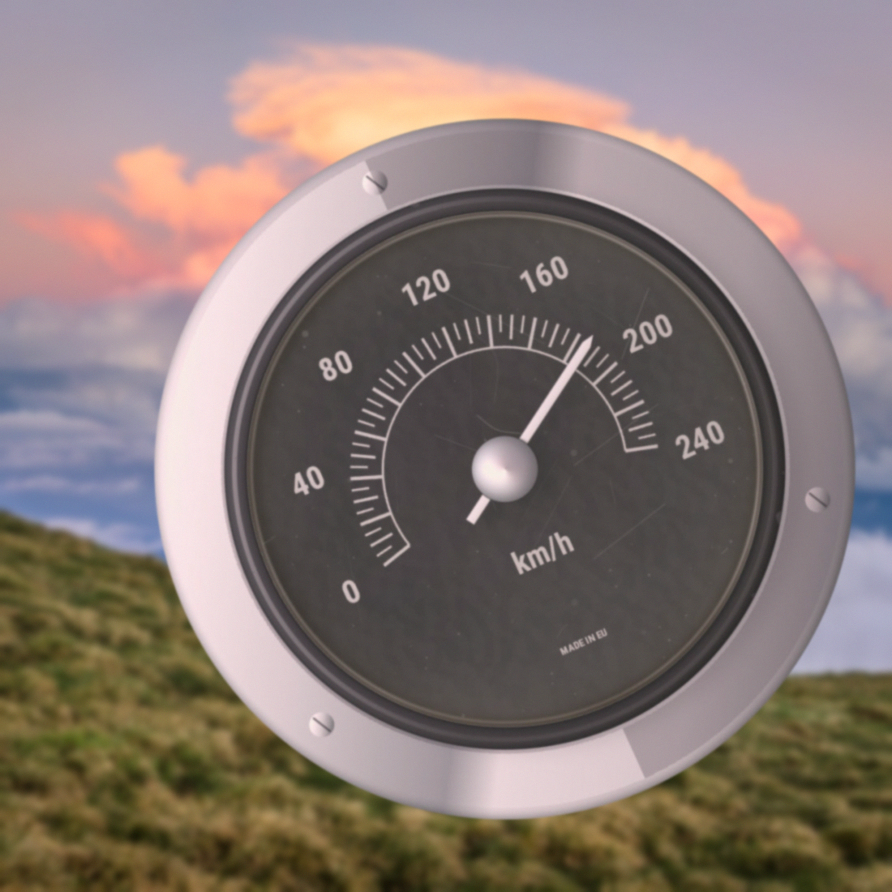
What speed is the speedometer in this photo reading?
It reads 185 km/h
